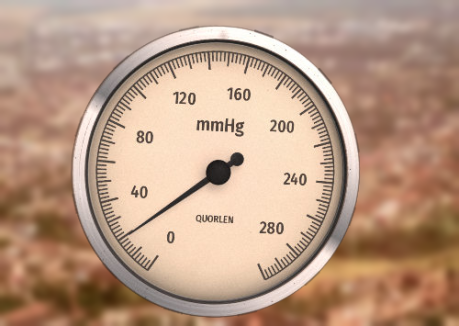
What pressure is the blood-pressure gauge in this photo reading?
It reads 20 mmHg
